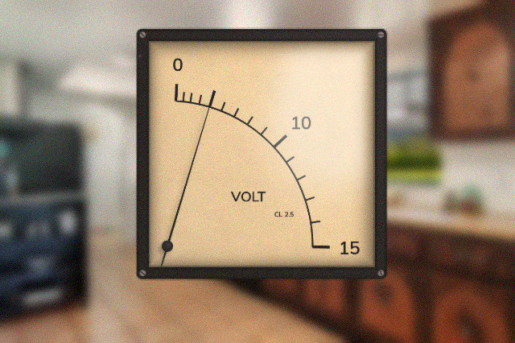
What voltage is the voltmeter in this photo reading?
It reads 5 V
